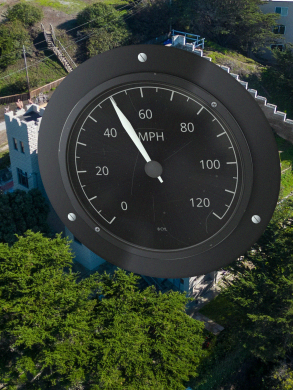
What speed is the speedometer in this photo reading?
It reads 50 mph
